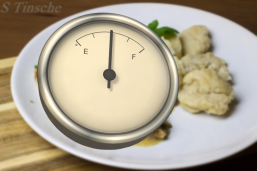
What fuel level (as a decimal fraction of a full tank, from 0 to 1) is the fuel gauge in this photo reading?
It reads 0.5
